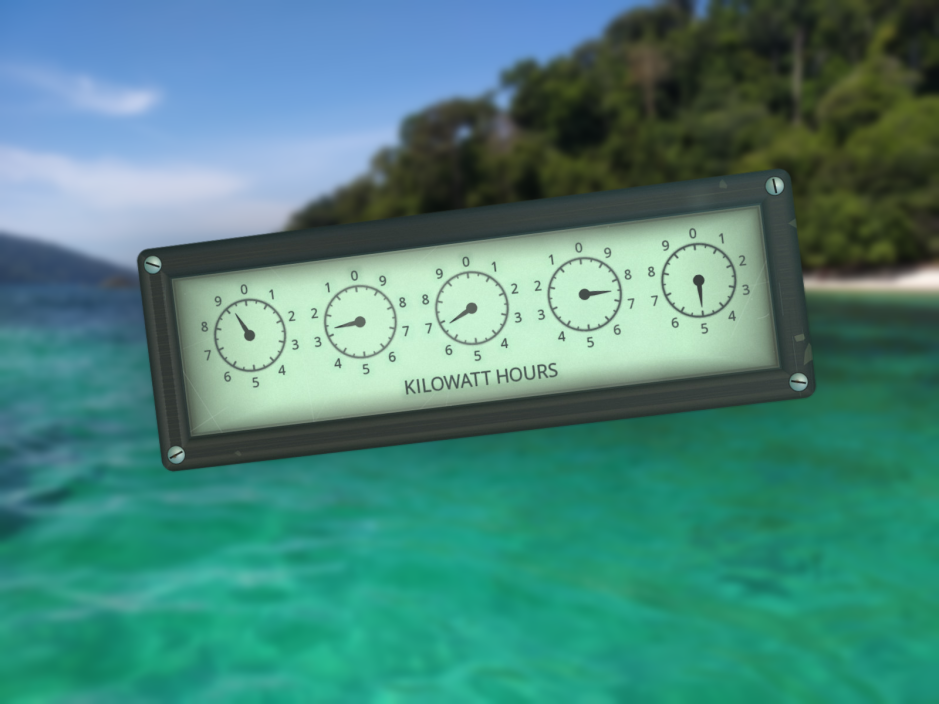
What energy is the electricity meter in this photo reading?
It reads 92675 kWh
